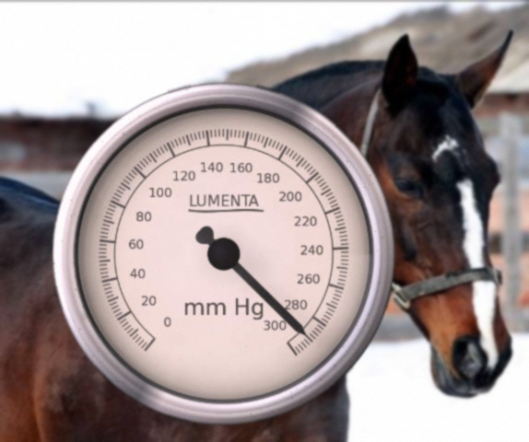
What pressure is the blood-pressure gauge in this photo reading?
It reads 290 mmHg
